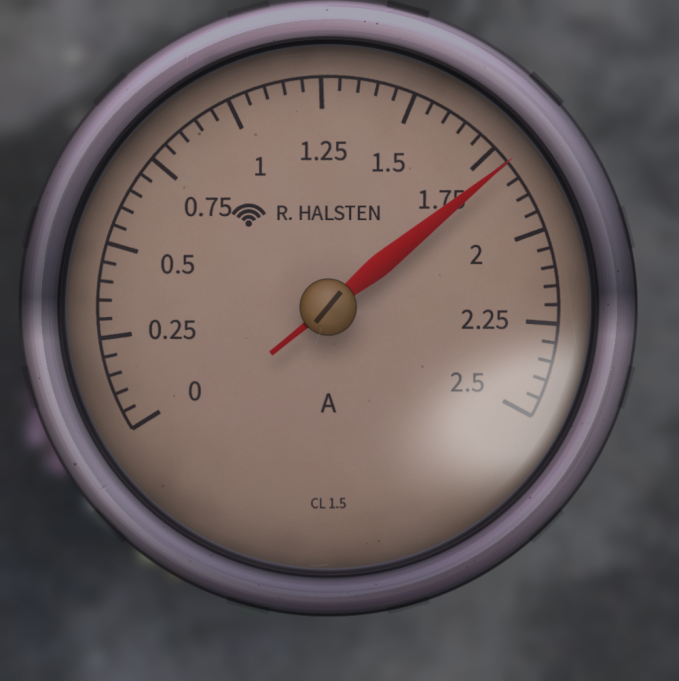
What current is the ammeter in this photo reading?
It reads 1.8 A
